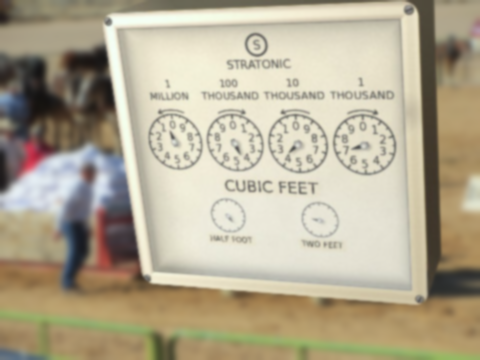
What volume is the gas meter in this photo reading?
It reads 43700 ft³
